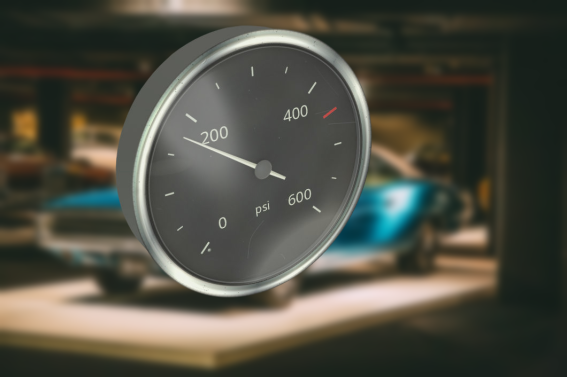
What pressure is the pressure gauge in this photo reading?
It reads 175 psi
